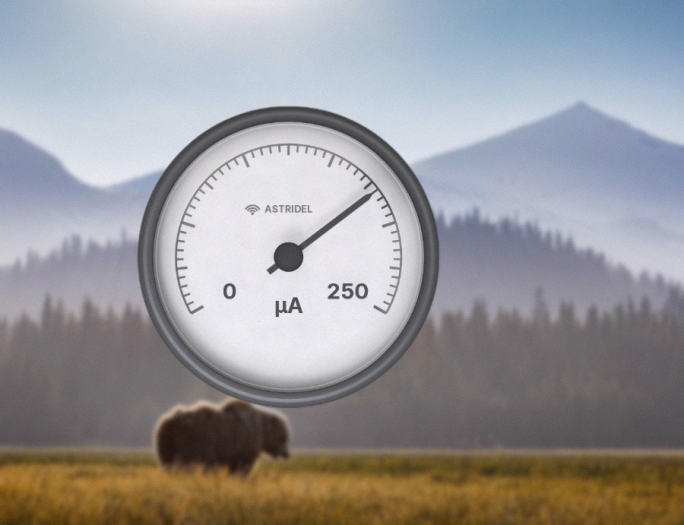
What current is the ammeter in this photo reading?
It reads 180 µA
